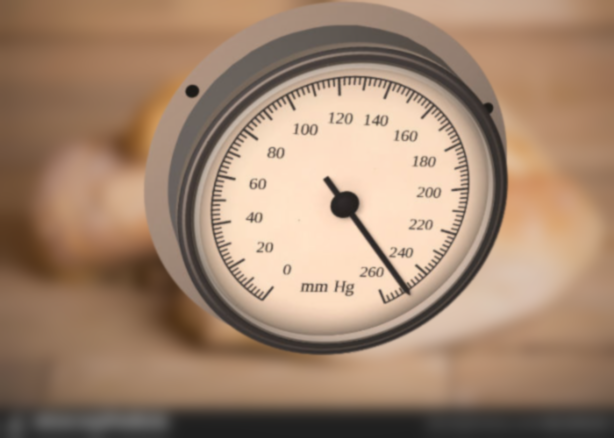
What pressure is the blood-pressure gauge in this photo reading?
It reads 250 mmHg
